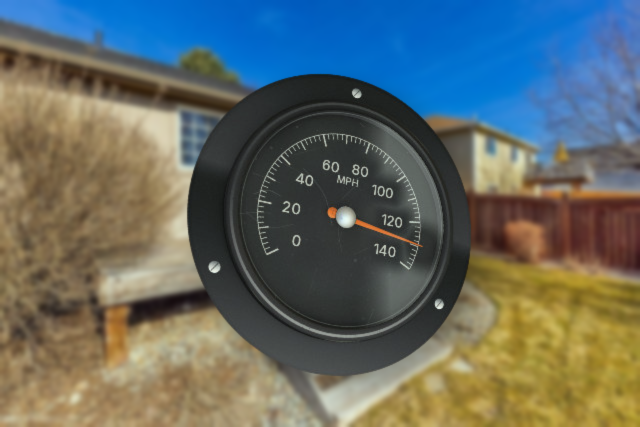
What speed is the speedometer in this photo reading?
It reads 130 mph
